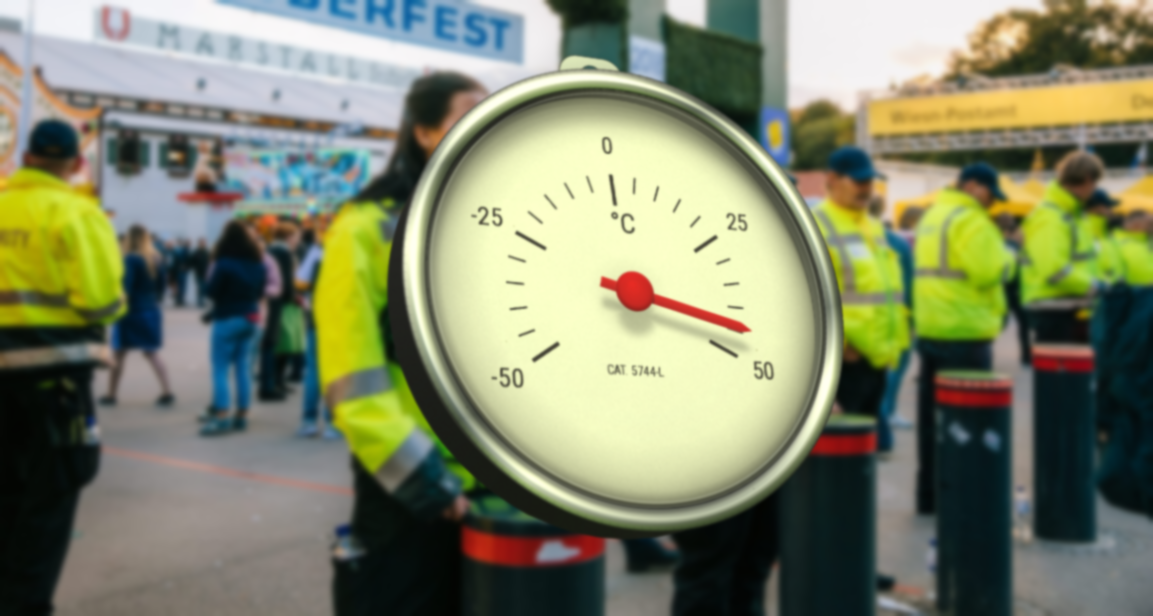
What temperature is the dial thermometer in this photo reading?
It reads 45 °C
